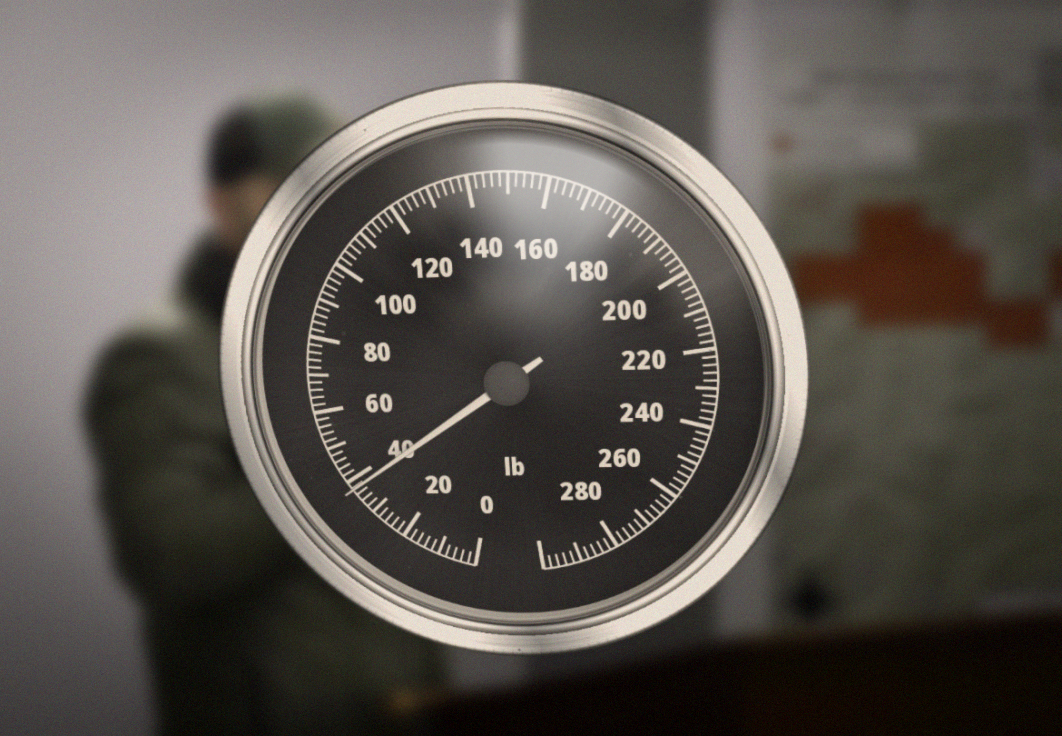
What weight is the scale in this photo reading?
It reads 38 lb
